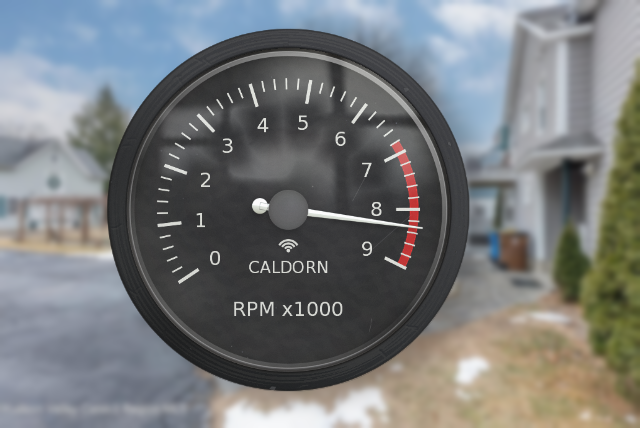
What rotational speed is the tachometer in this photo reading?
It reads 8300 rpm
